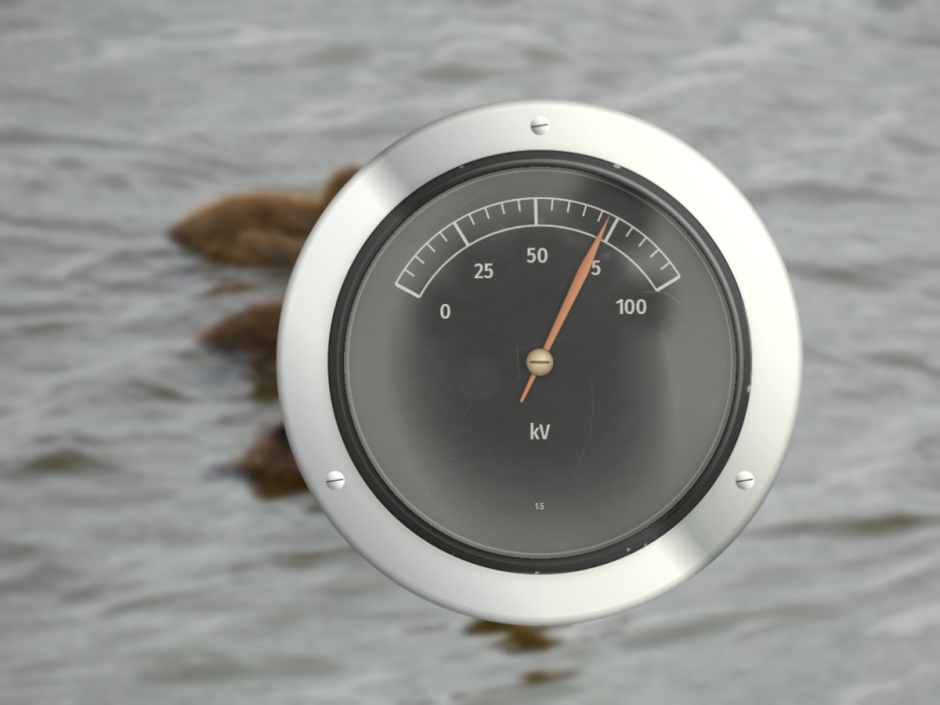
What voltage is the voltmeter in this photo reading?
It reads 72.5 kV
